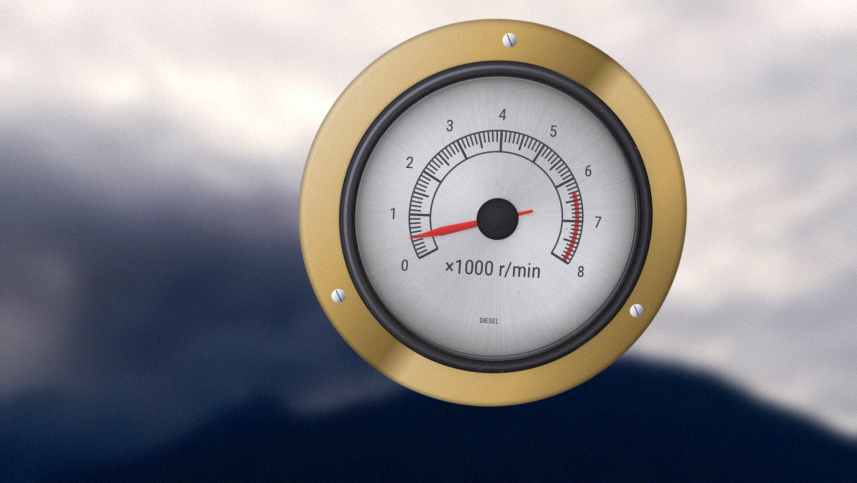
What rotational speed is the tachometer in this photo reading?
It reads 500 rpm
